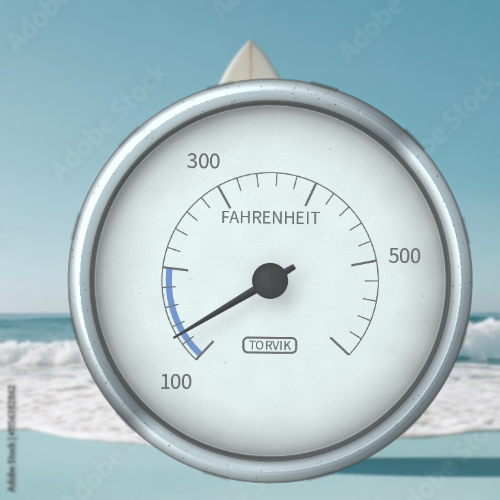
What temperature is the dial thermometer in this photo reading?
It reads 130 °F
